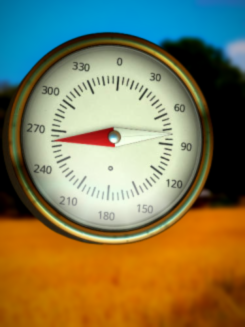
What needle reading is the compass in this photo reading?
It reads 260 °
